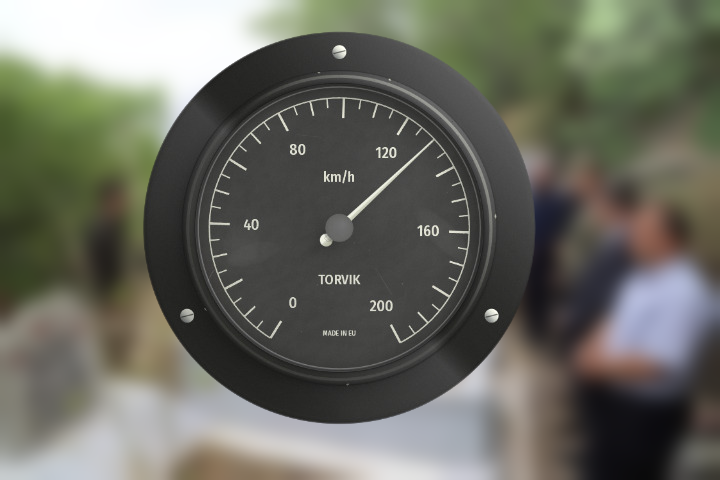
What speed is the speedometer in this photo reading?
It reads 130 km/h
